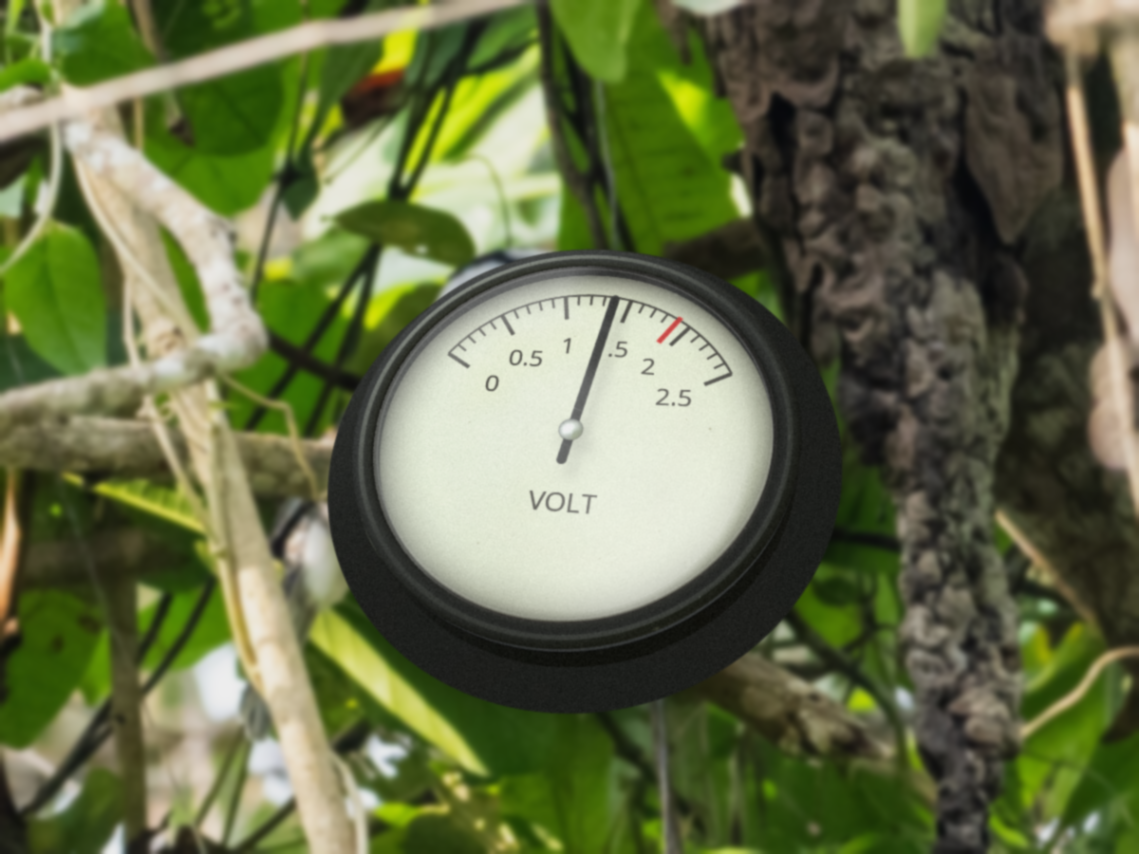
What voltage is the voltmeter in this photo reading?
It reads 1.4 V
